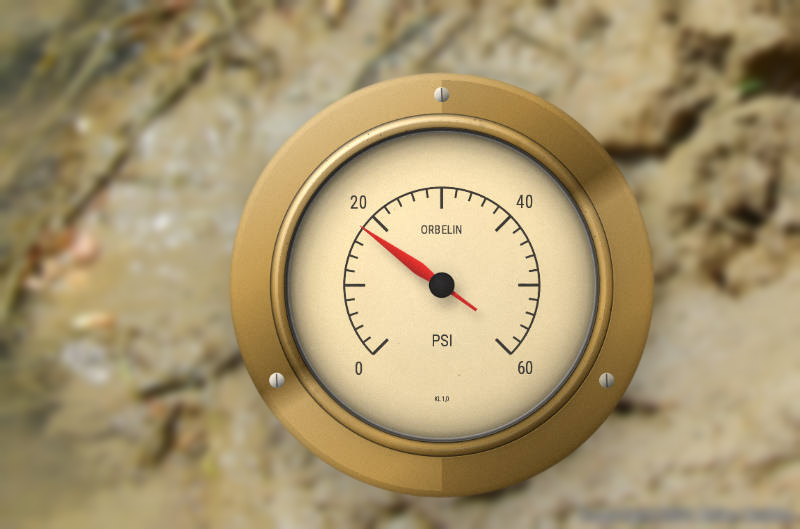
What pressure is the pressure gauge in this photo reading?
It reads 18 psi
